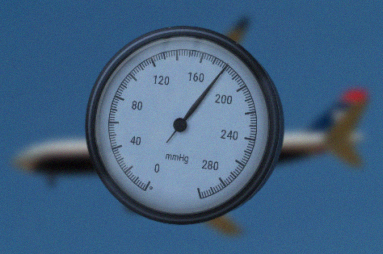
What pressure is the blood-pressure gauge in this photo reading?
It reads 180 mmHg
